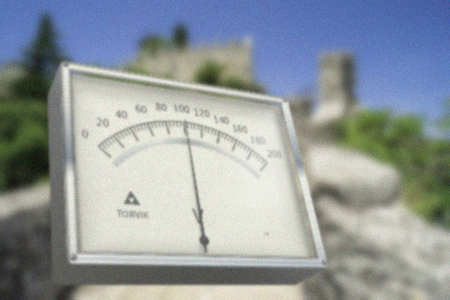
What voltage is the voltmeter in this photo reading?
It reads 100 V
